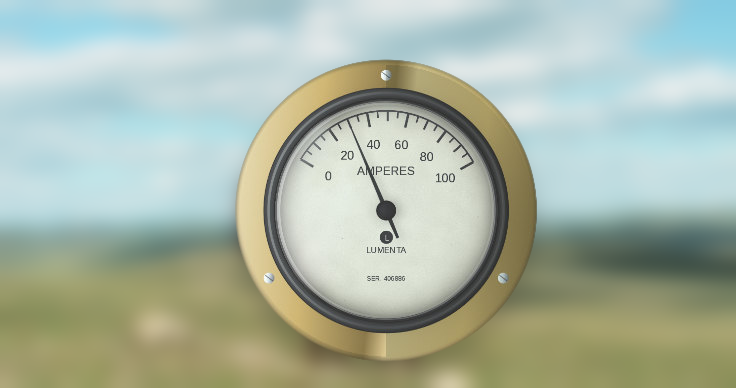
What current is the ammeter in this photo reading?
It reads 30 A
